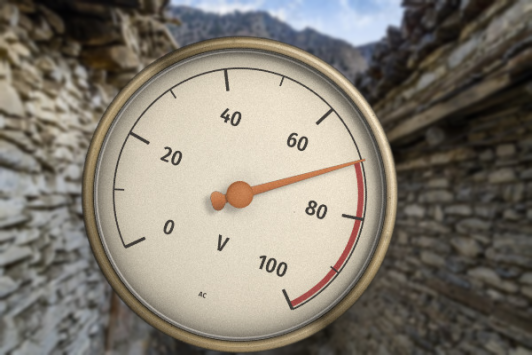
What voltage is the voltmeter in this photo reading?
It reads 70 V
